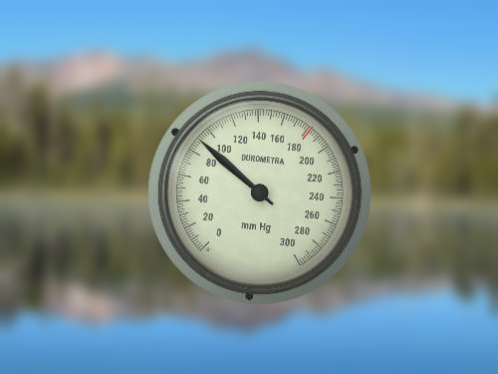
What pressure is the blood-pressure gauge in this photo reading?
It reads 90 mmHg
